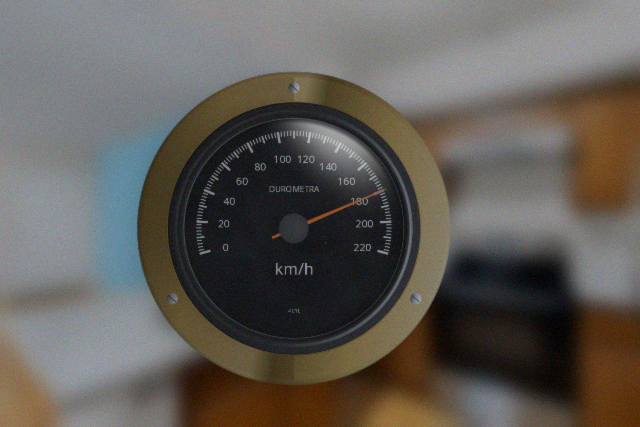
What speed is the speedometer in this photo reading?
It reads 180 km/h
